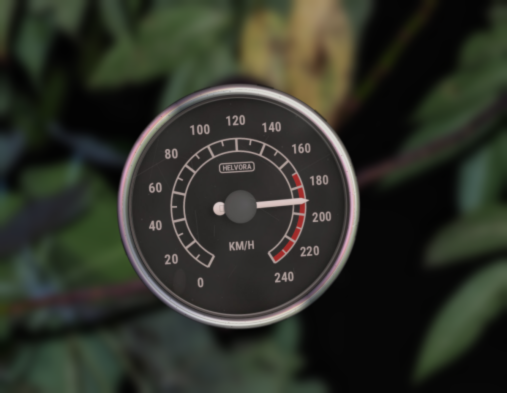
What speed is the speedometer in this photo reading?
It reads 190 km/h
